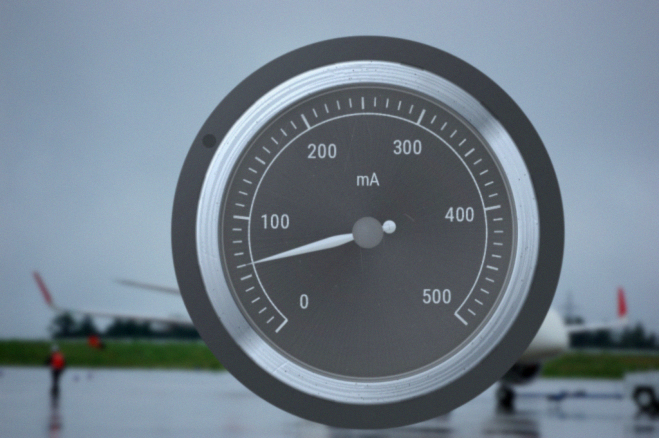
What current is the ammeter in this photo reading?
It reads 60 mA
